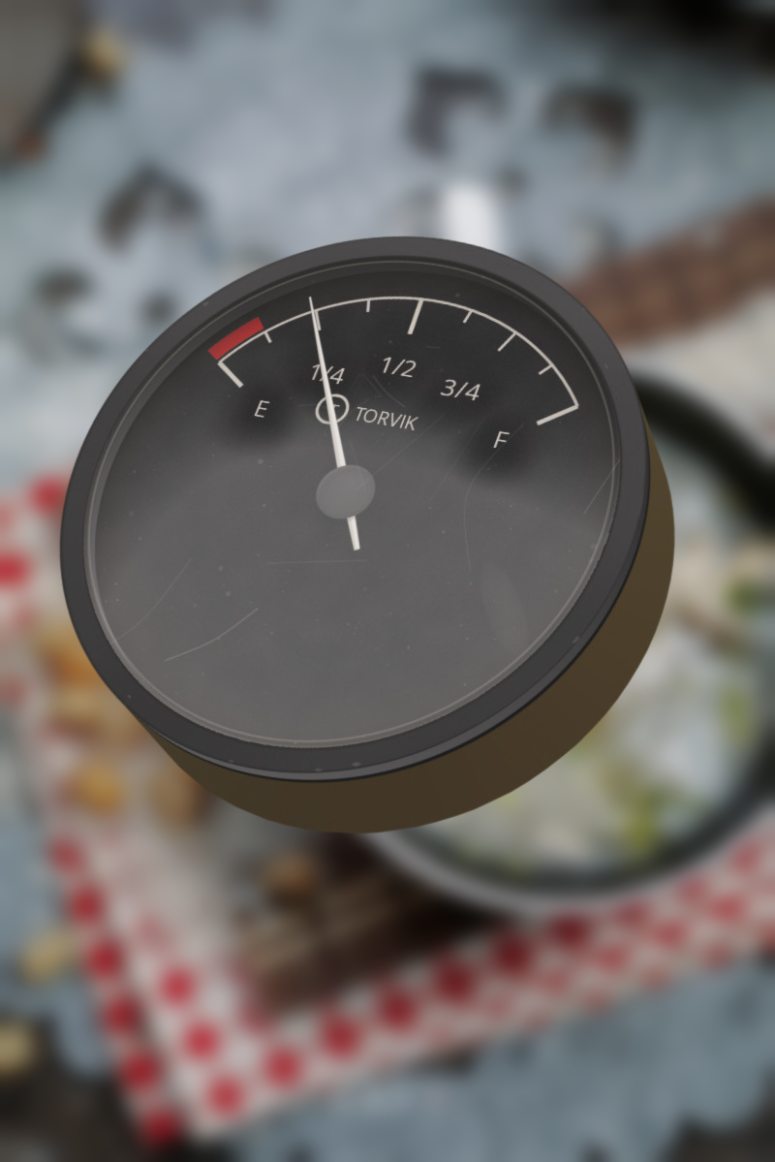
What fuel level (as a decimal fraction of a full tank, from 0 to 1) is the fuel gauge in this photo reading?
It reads 0.25
